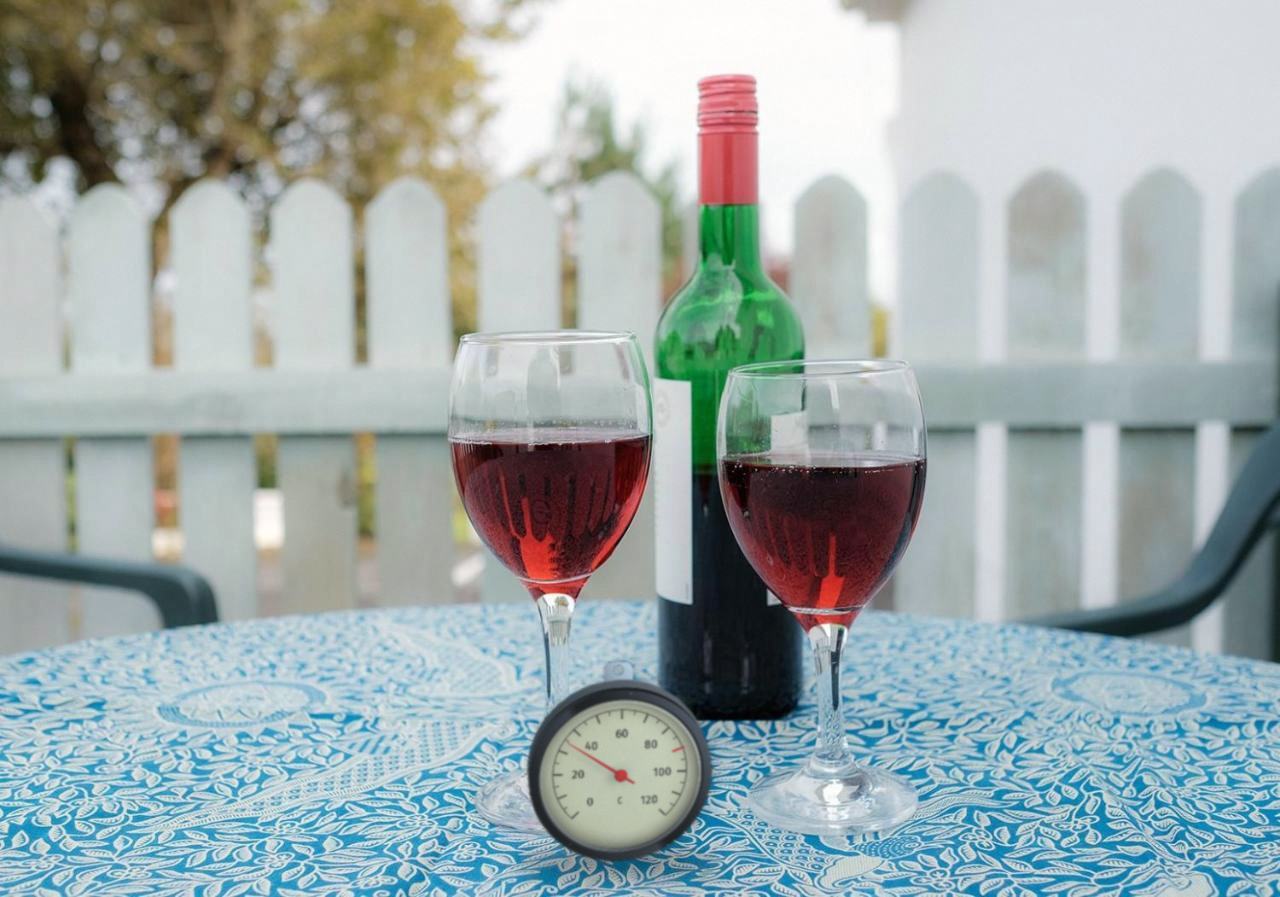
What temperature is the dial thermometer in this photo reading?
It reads 35 °C
